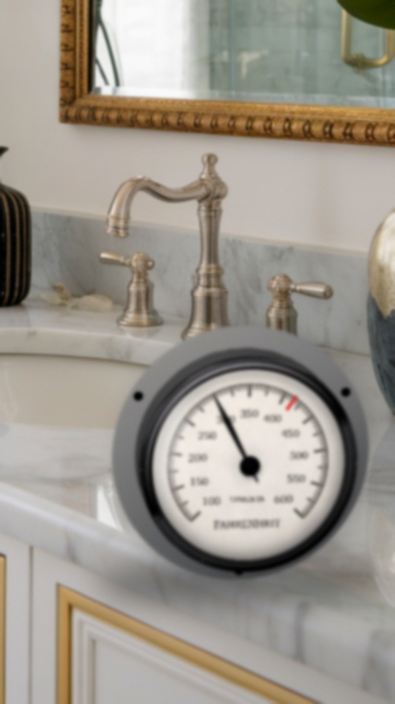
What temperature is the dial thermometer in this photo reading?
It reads 300 °F
